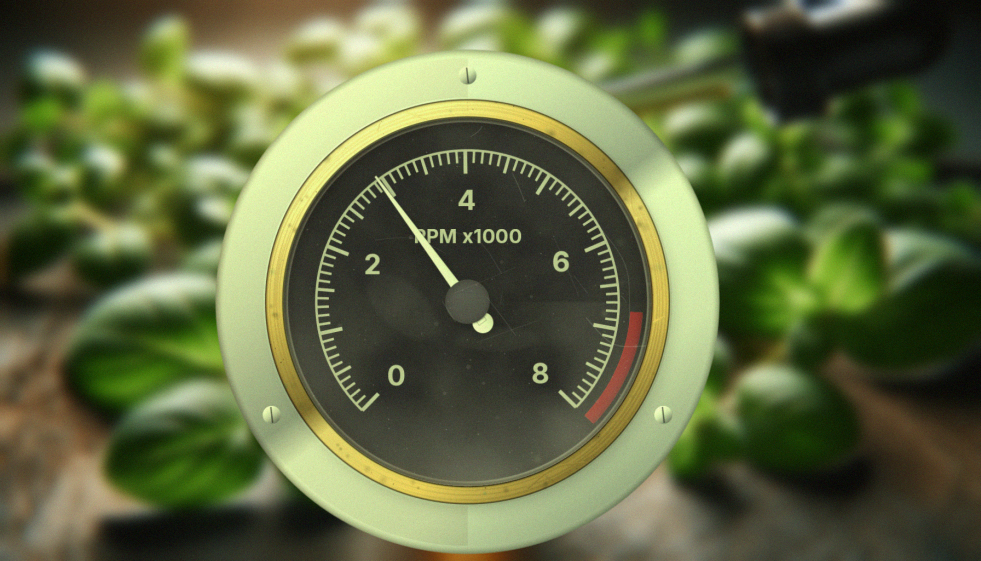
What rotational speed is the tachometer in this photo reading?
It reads 2950 rpm
